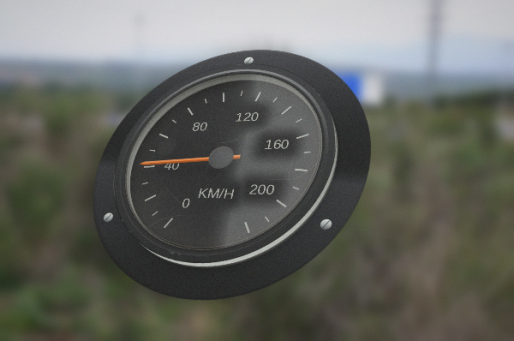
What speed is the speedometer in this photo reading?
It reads 40 km/h
